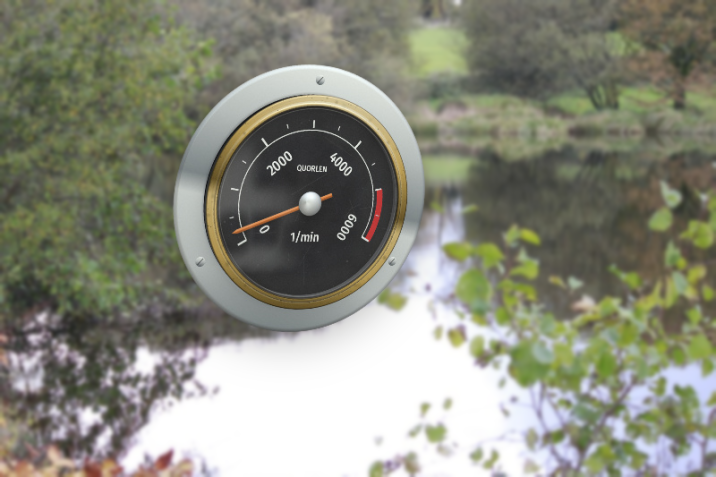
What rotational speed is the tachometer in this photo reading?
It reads 250 rpm
